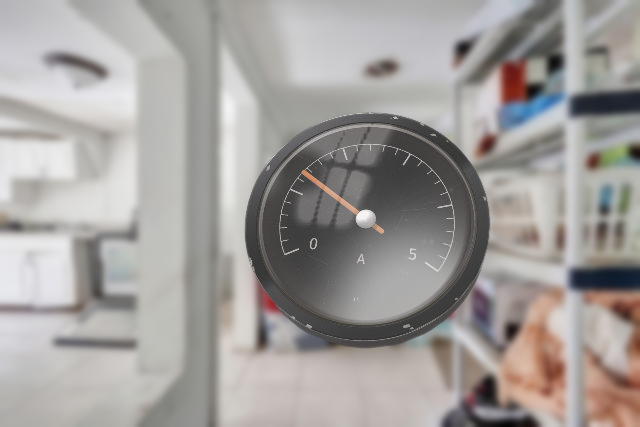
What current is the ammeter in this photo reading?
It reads 1.3 A
